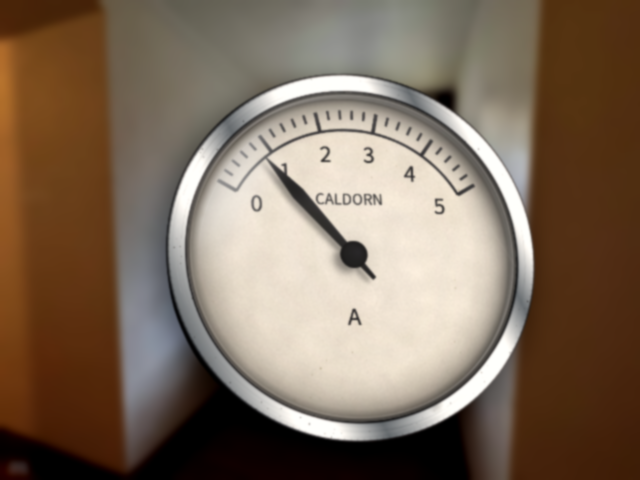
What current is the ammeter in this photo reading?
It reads 0.8 A
